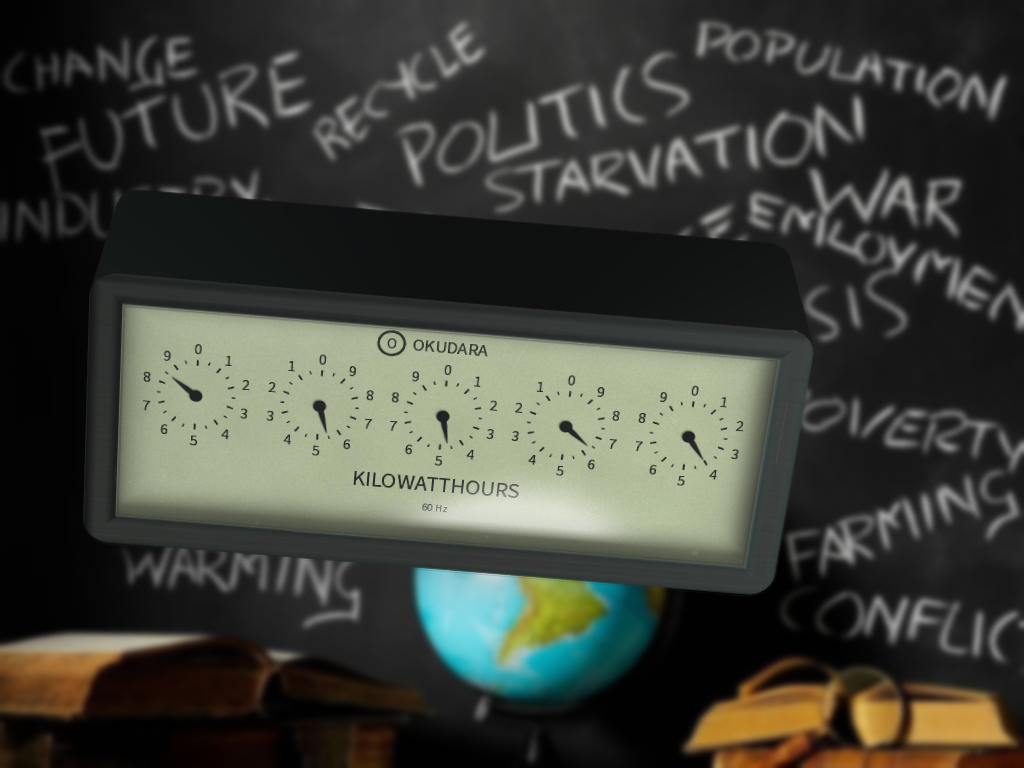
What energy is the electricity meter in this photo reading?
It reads 85464 kWh
